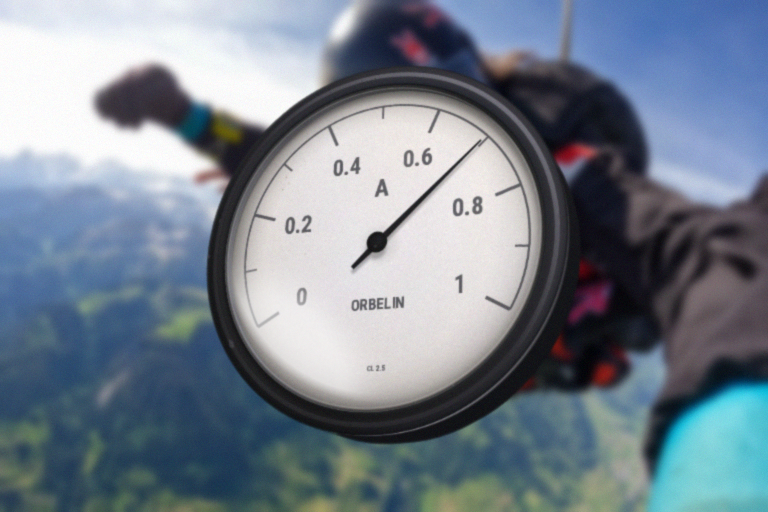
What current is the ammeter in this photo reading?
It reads 0.7 A
